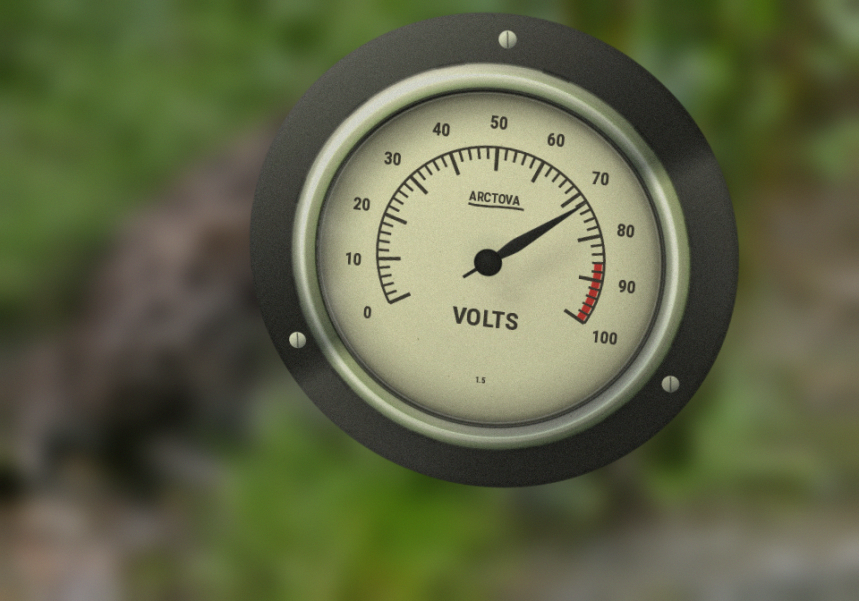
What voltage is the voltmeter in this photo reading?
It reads 72 V
